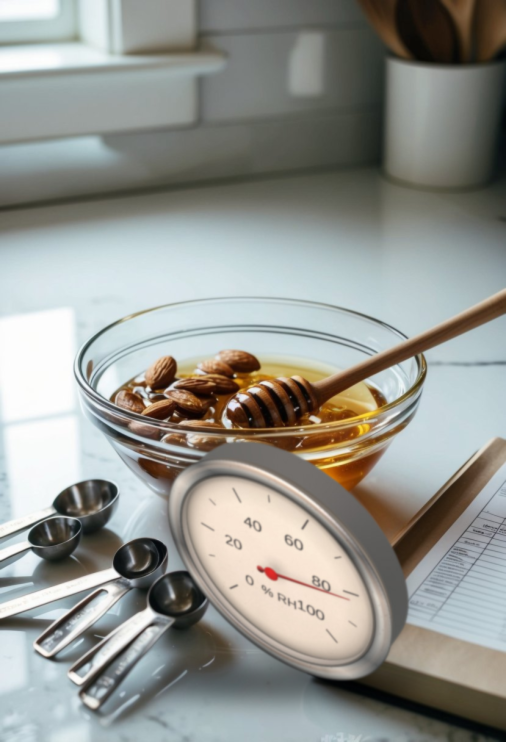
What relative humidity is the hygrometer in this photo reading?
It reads 80 %
